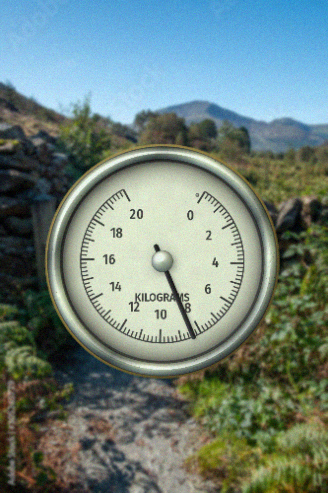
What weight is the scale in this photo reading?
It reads 8.4 kg
